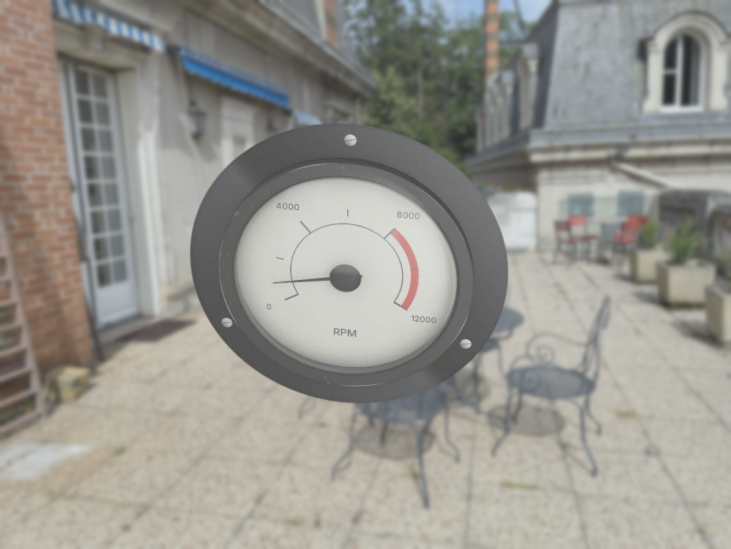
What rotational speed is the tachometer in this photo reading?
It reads 1000 rpm
